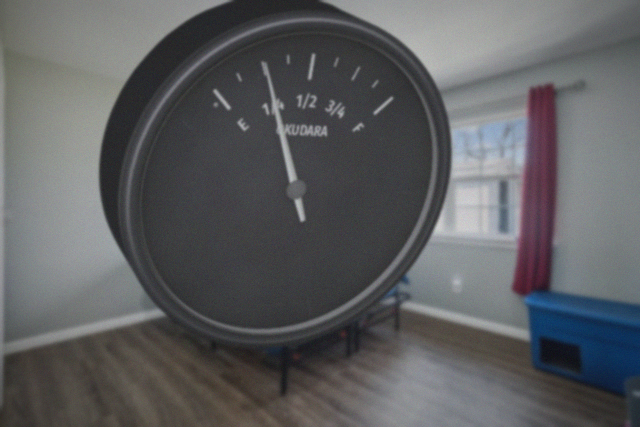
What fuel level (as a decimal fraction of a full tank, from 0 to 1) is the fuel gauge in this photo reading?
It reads 0.25
